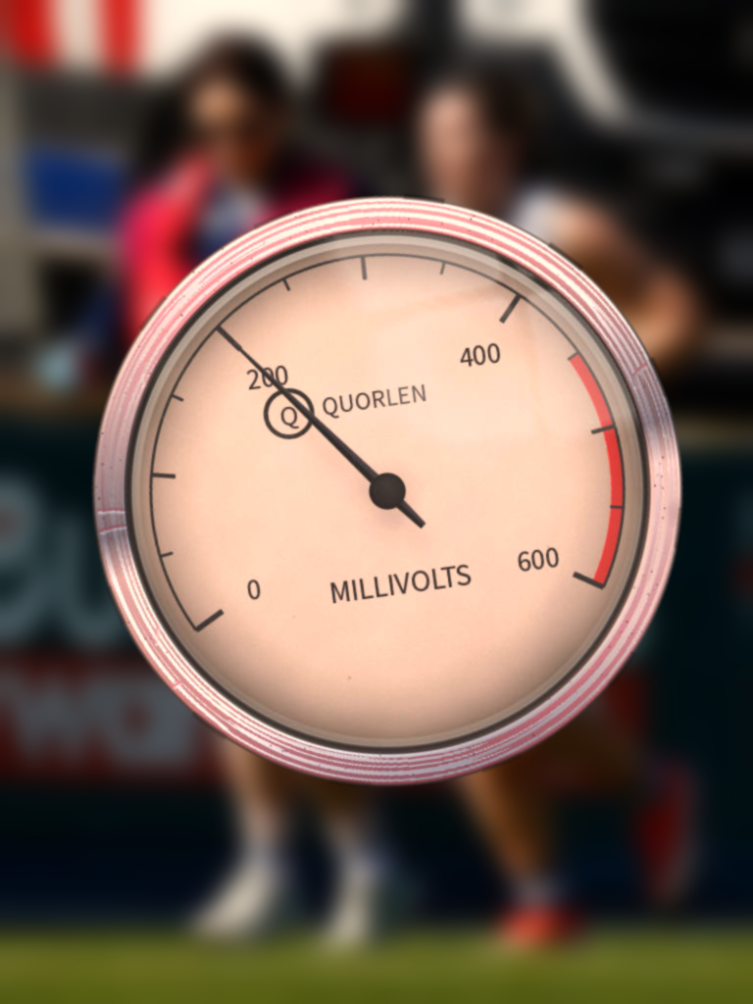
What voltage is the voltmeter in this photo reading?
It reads 200 mV
